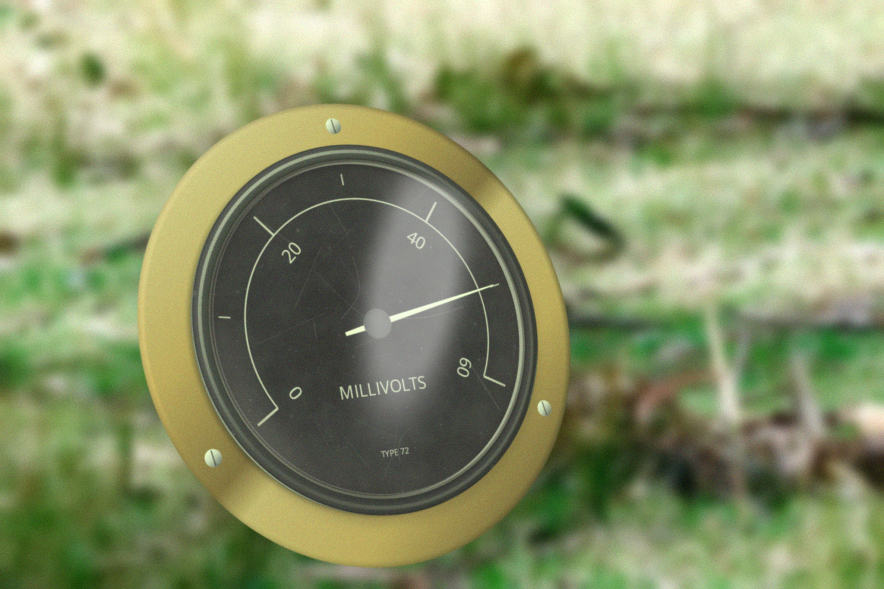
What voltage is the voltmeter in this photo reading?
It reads 50 mV
